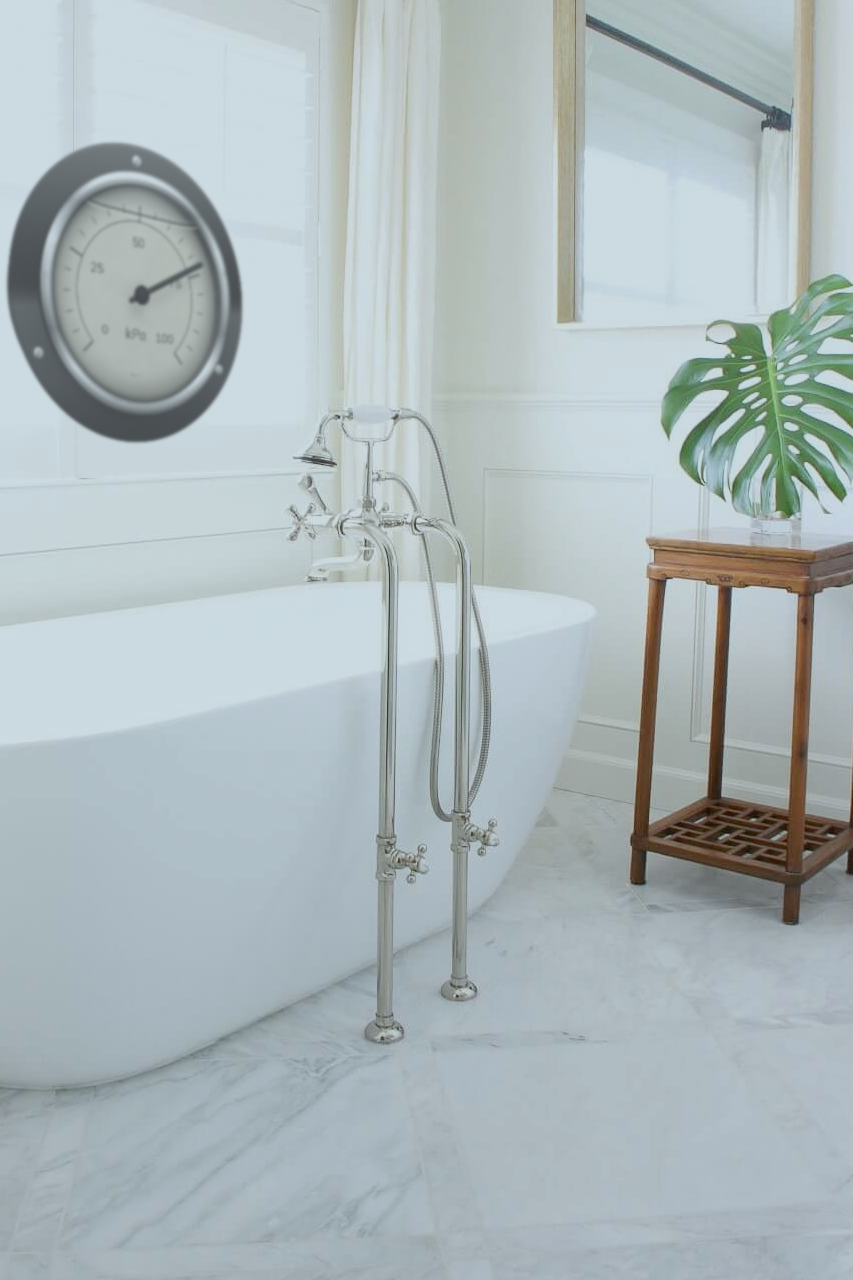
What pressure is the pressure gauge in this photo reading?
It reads 72.5 kPa
